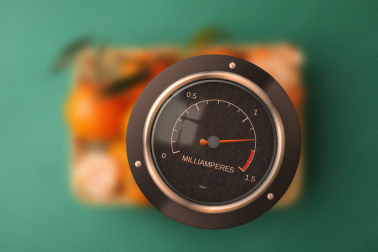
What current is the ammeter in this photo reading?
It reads 1.2 mA
